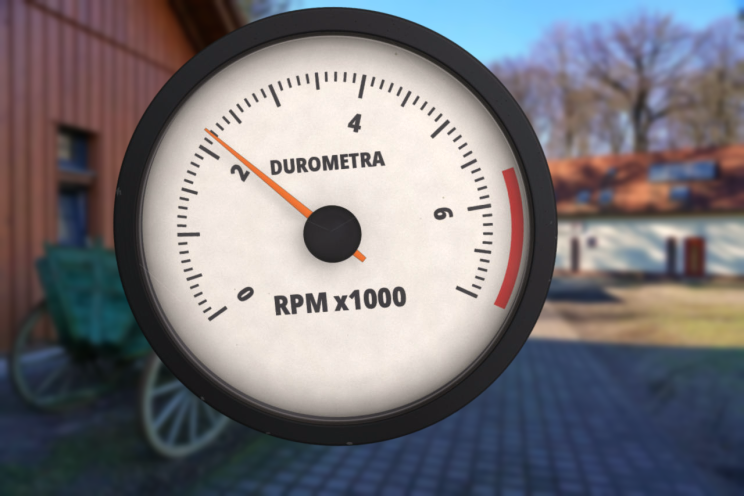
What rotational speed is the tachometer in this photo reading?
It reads 2200 rpm
